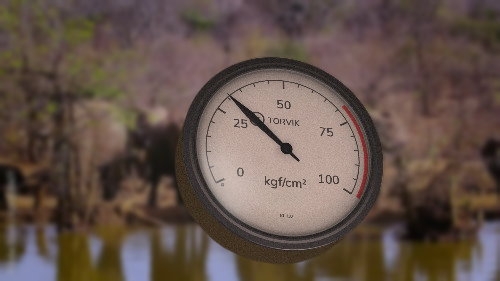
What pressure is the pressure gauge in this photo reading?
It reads 30 kg/cm²
